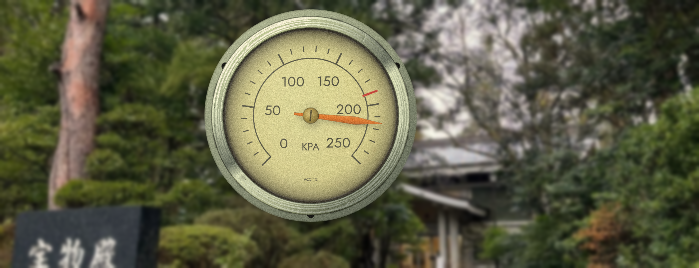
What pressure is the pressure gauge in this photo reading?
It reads 215 kPa
